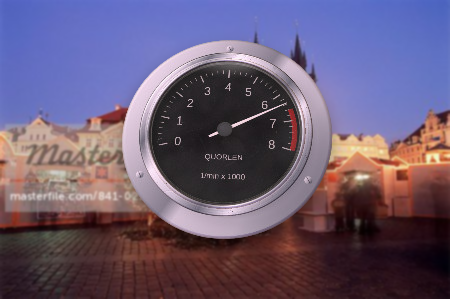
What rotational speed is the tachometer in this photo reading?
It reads 6400 rpm
